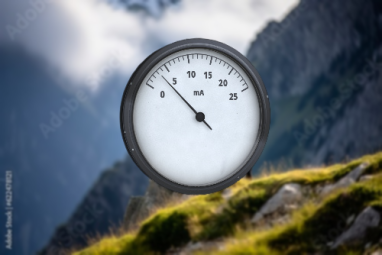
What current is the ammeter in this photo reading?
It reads 3 mA
